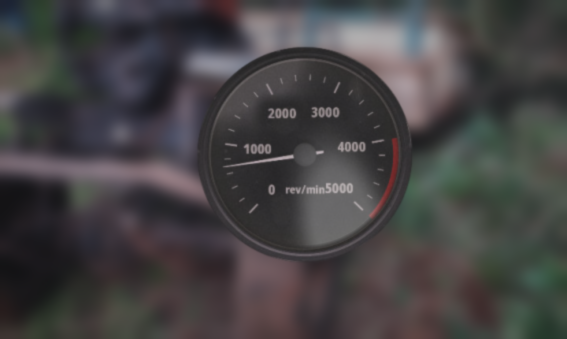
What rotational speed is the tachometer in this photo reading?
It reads 700 rpm
